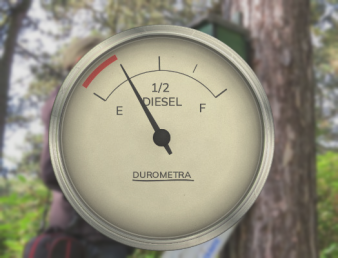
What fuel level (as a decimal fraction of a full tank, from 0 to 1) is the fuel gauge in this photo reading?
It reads 0.25
